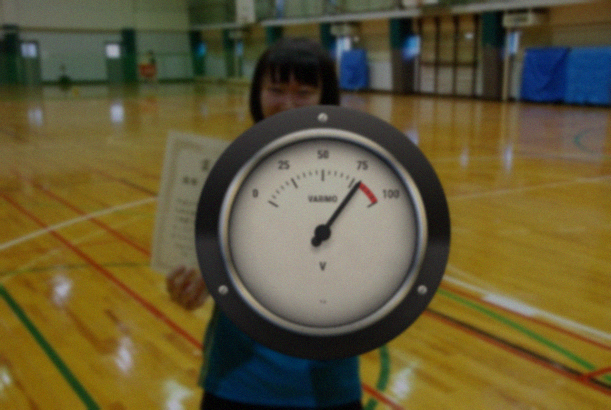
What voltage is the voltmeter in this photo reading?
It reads 80 V
